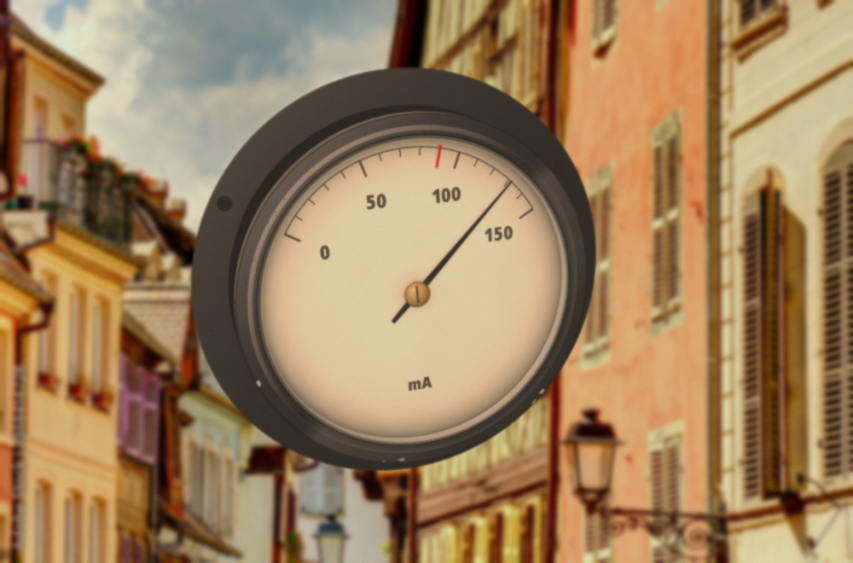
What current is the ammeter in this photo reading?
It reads 130 mA
